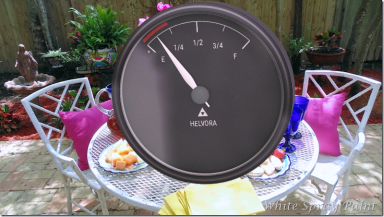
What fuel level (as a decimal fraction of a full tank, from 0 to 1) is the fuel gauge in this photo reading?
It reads 0.125
